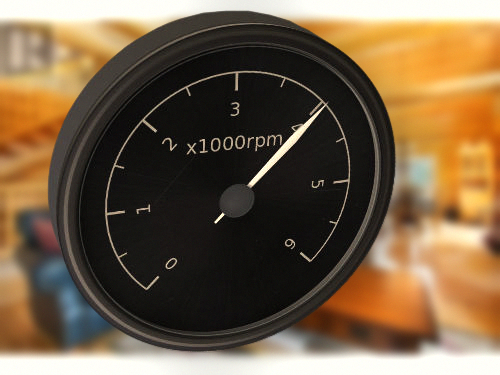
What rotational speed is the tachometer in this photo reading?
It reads 4000 rpm
